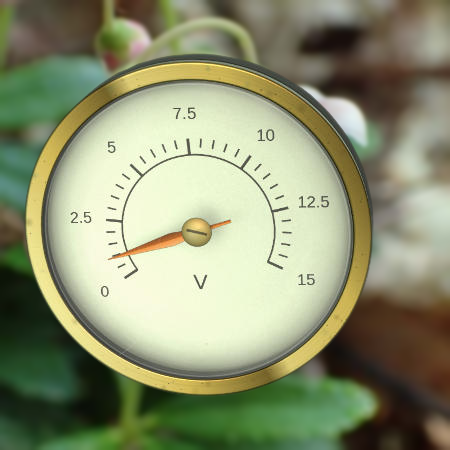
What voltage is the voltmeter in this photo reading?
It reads 1 V
